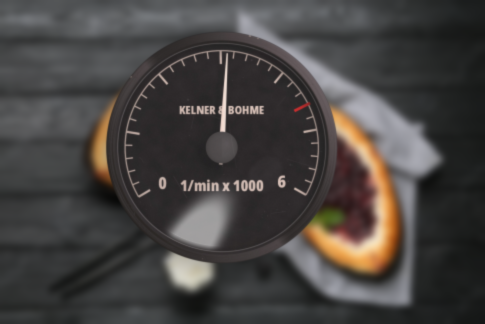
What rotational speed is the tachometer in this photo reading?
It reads 3100 rpm
